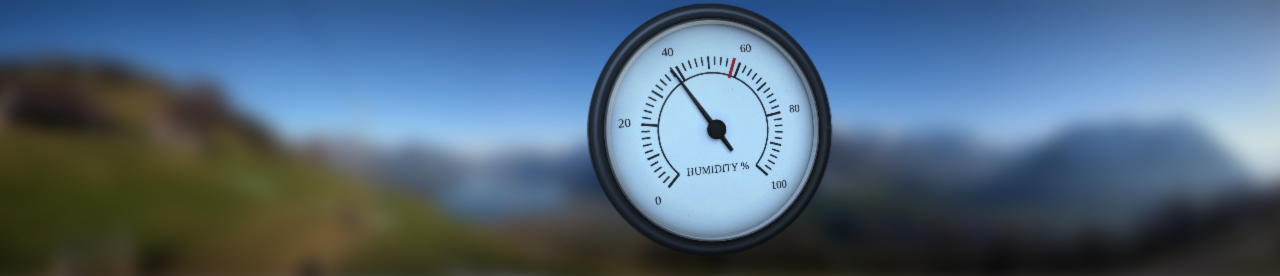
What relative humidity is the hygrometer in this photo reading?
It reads 38 %
